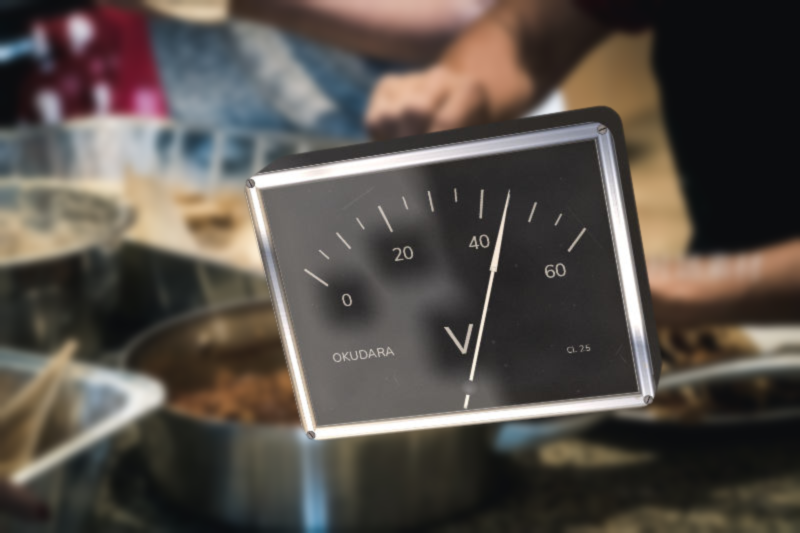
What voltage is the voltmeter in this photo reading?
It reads 45 V
